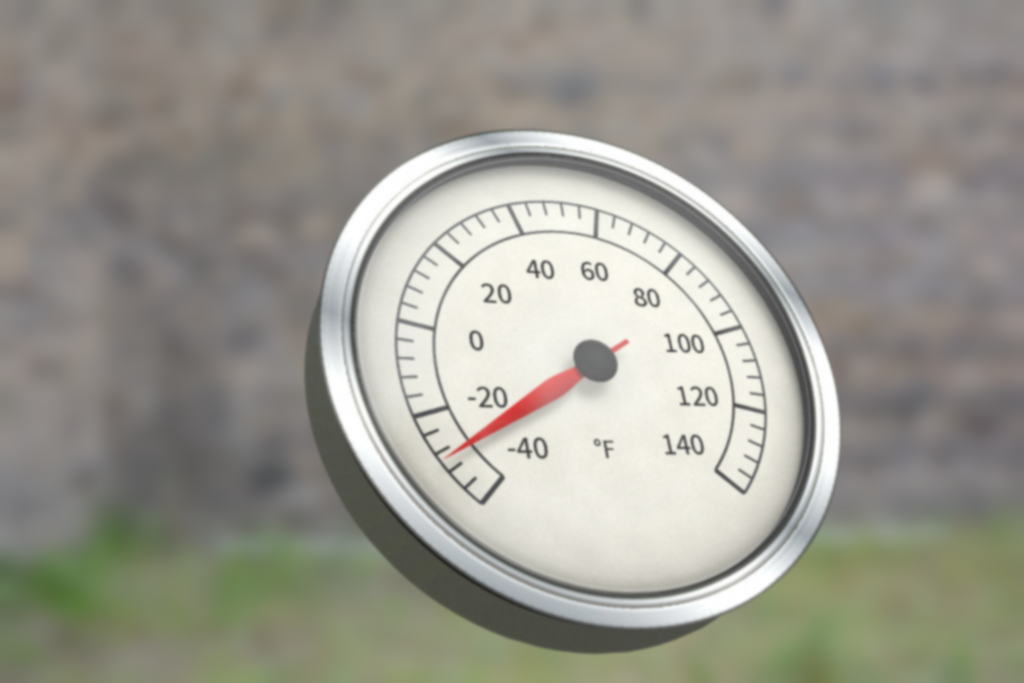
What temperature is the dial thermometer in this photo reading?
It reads -30 °F
